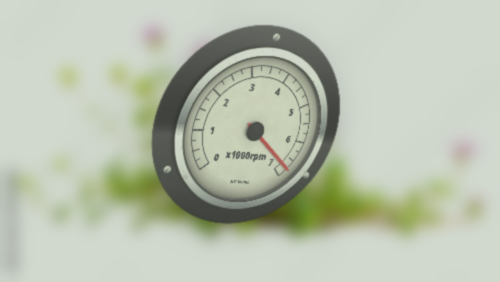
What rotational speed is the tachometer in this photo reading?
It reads 6750 rpm
